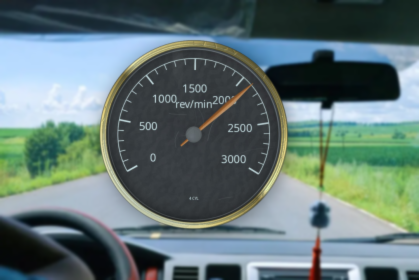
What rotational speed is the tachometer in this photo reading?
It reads 2100 rpm
